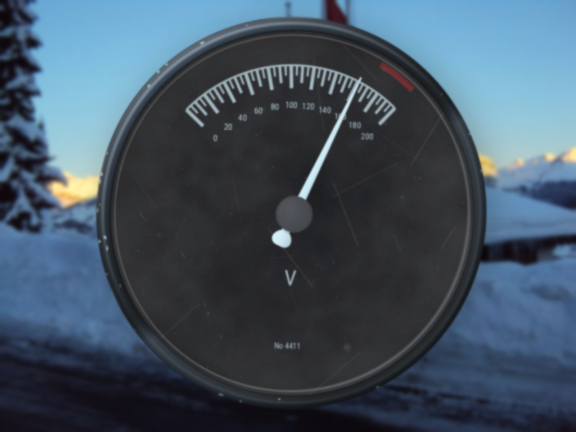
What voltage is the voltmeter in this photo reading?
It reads 160 V
